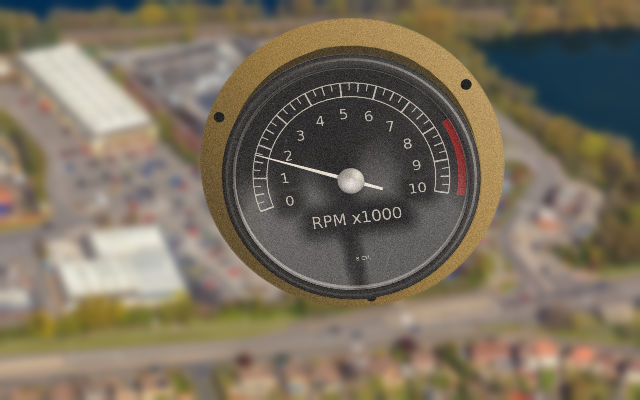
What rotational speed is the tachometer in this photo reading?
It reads 1750 rpm
